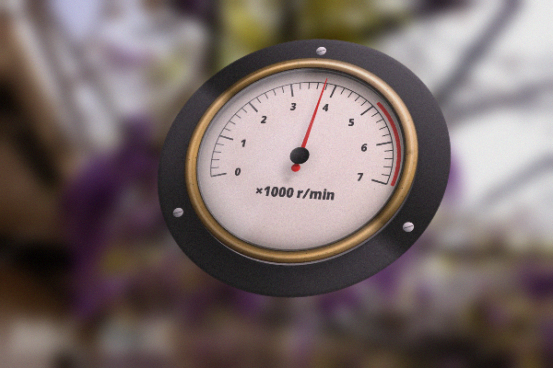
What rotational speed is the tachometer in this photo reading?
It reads 3800 rpm
